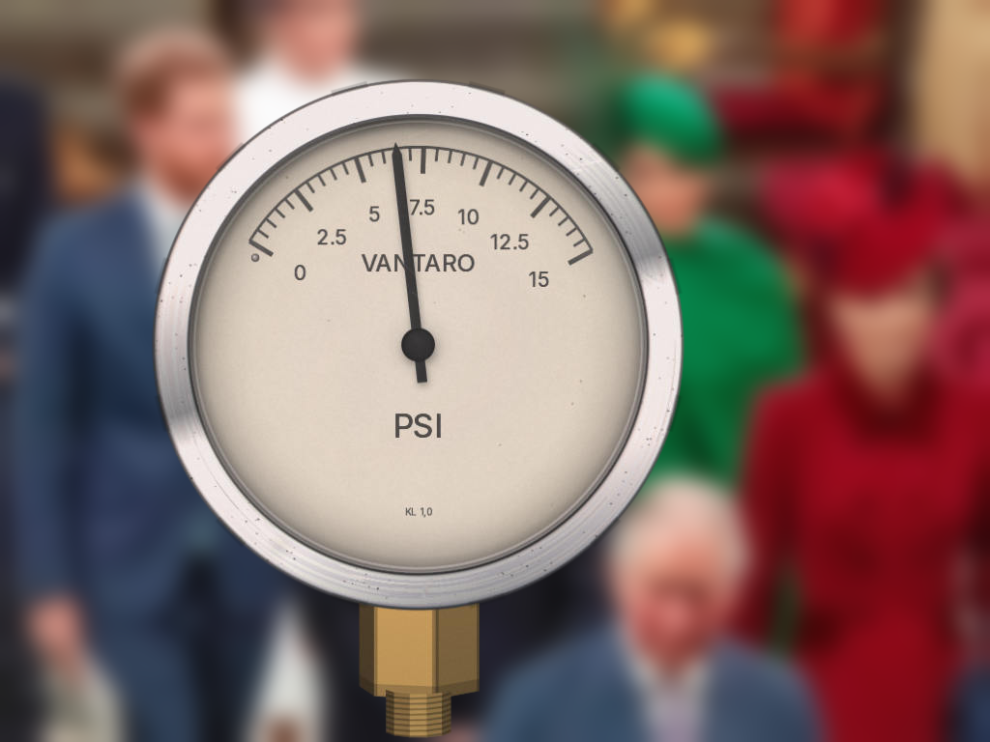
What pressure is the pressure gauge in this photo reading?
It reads 6.5 psi
